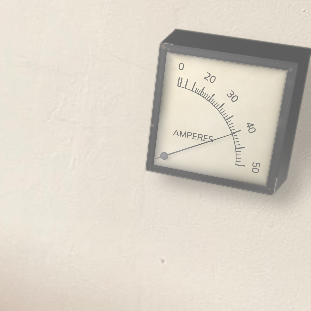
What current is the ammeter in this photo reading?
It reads 40 A
